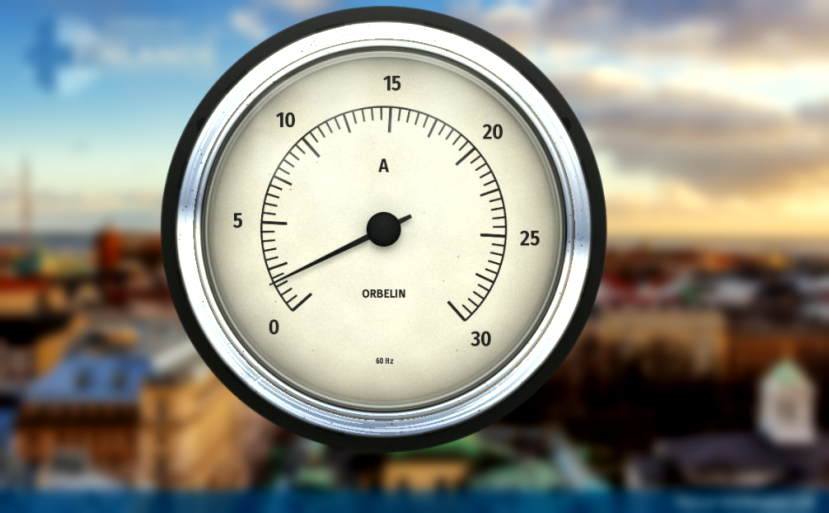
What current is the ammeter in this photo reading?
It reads 1.75 A
